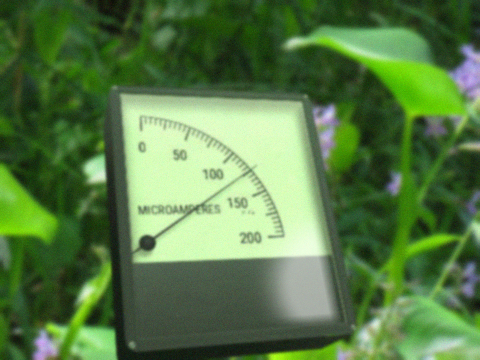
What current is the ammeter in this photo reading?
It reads 125 µA
